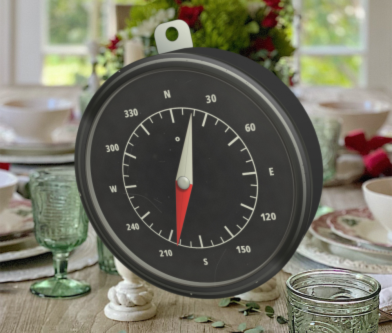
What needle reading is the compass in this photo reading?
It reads 200 °
